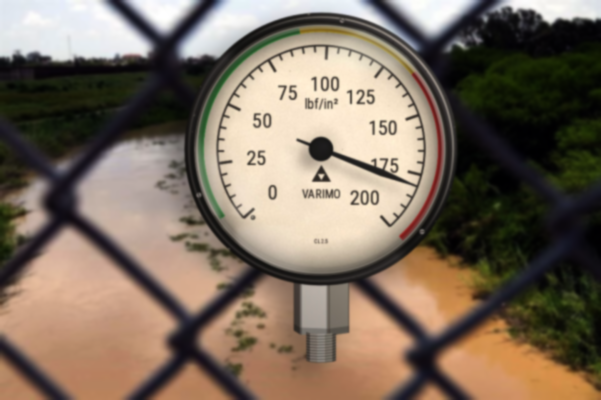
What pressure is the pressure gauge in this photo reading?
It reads 180 psi
